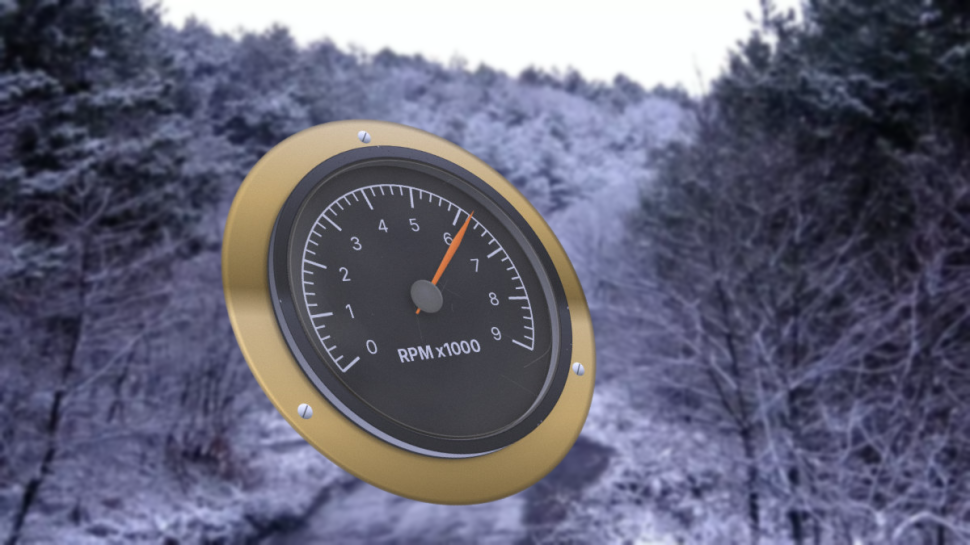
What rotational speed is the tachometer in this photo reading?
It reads 6200 rpm
